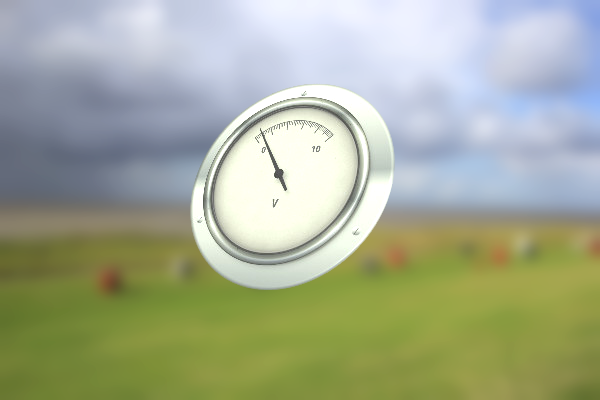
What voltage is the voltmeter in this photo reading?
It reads 1 V
